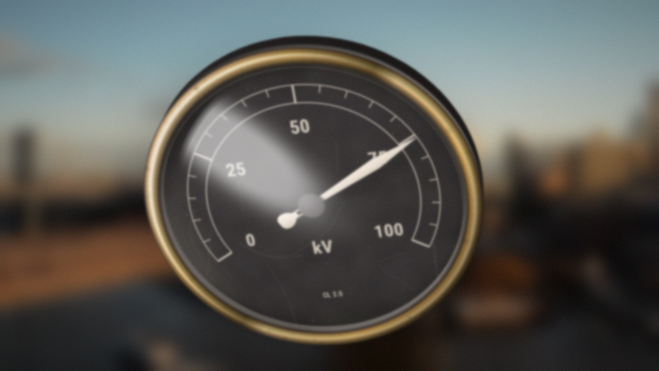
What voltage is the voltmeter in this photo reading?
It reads 75 kV
